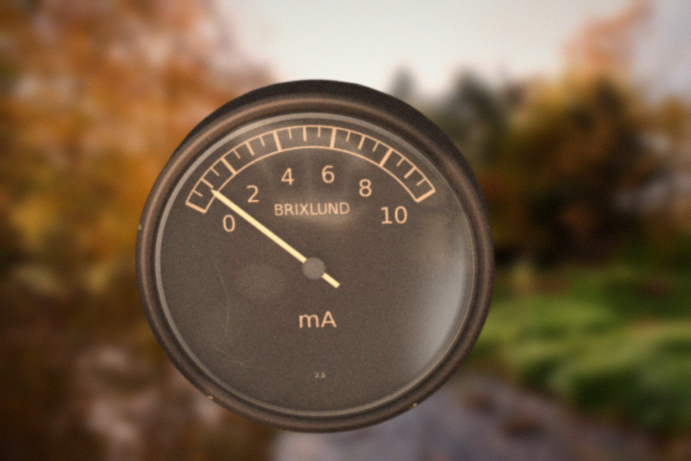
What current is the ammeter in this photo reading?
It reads 1 mA
